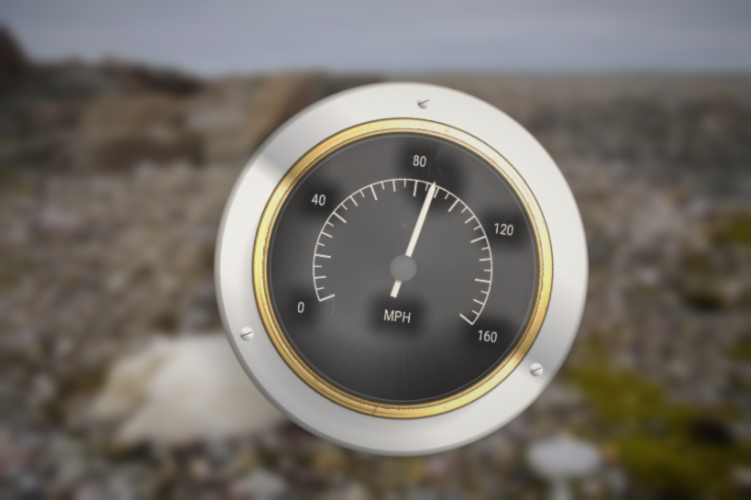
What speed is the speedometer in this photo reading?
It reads 87.5 mph
